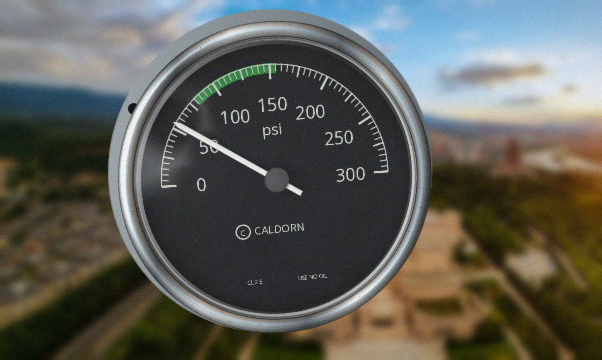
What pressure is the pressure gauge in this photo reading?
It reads 55 psi
